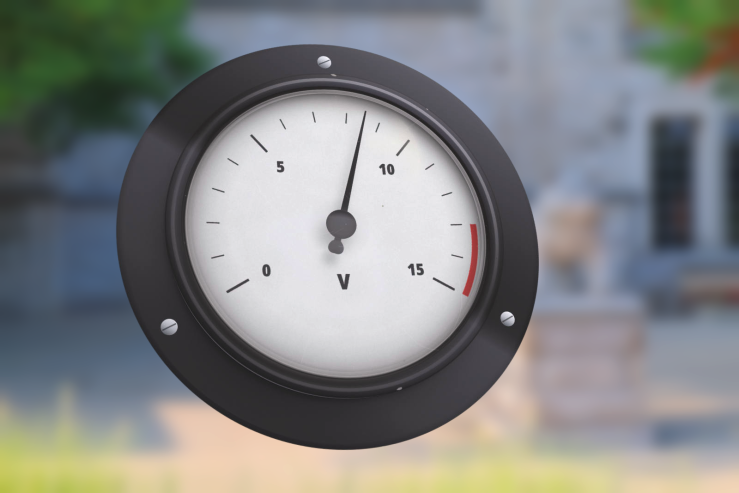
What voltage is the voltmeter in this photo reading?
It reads 8.5 V
